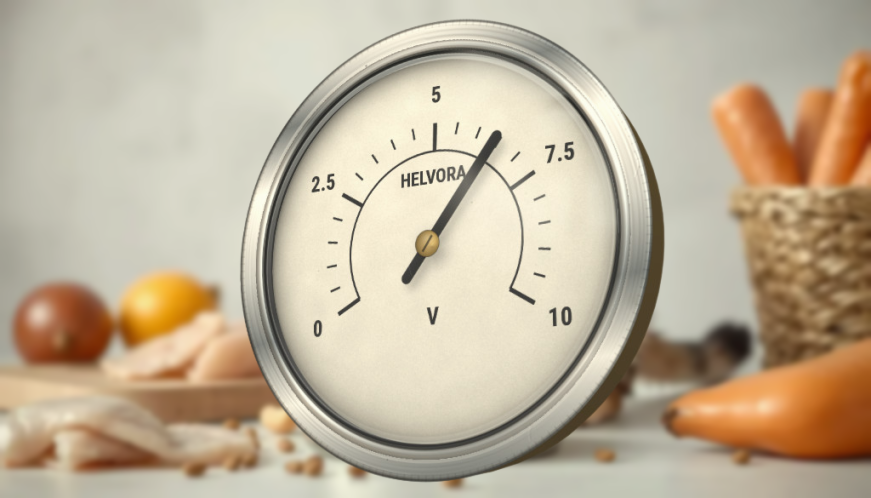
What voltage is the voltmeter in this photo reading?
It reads 6.5 V
